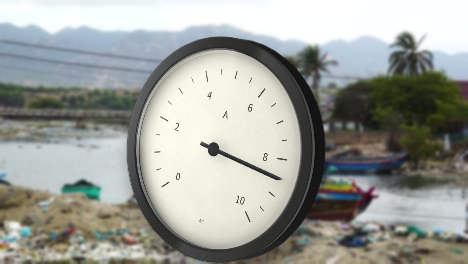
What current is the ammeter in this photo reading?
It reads 8.5 A
